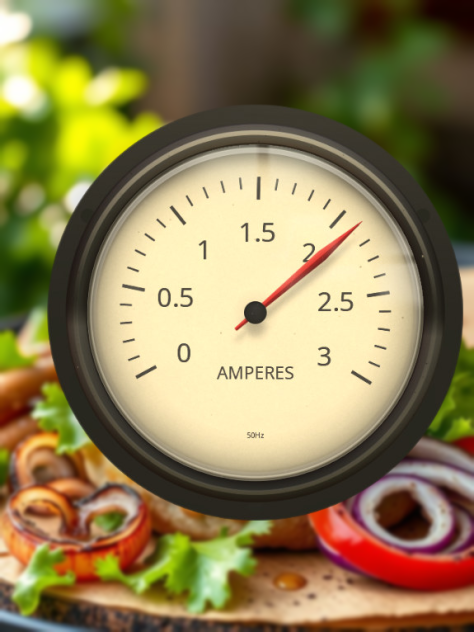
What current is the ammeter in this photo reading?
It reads 2.1 A
